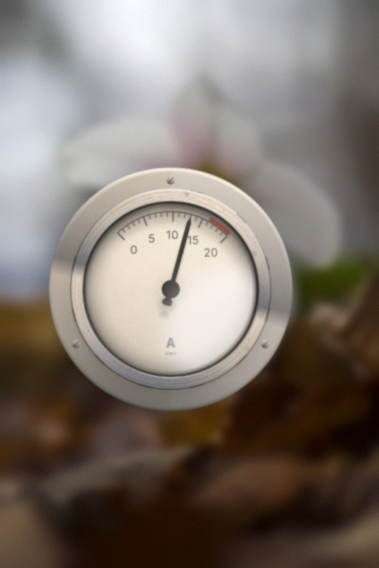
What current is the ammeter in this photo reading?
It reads 13 A
